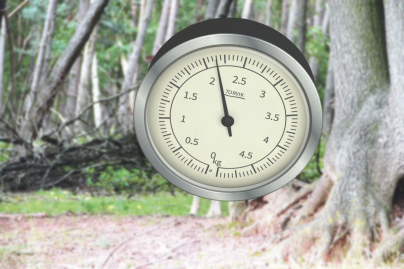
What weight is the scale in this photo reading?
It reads 2.15 kg
